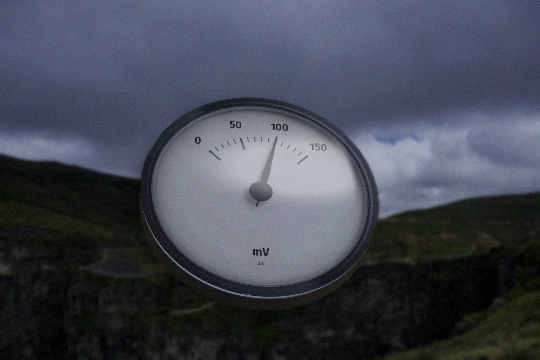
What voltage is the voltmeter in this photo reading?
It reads 100 mV
